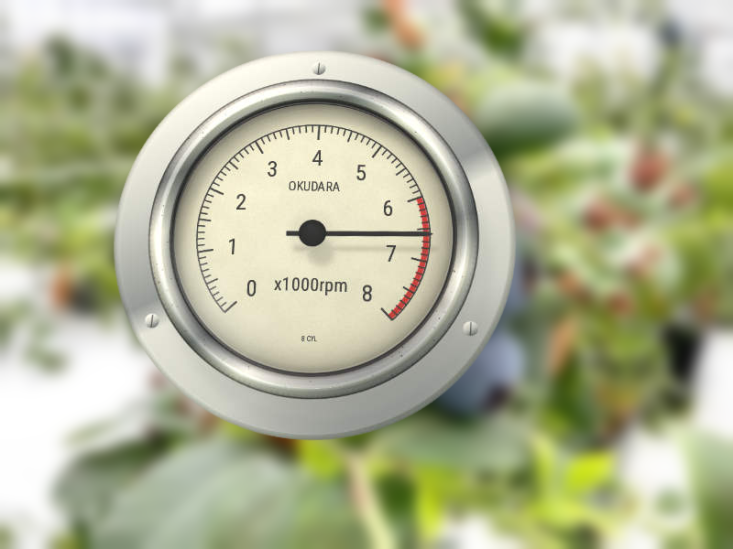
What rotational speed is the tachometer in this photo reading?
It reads 6600 rpm
